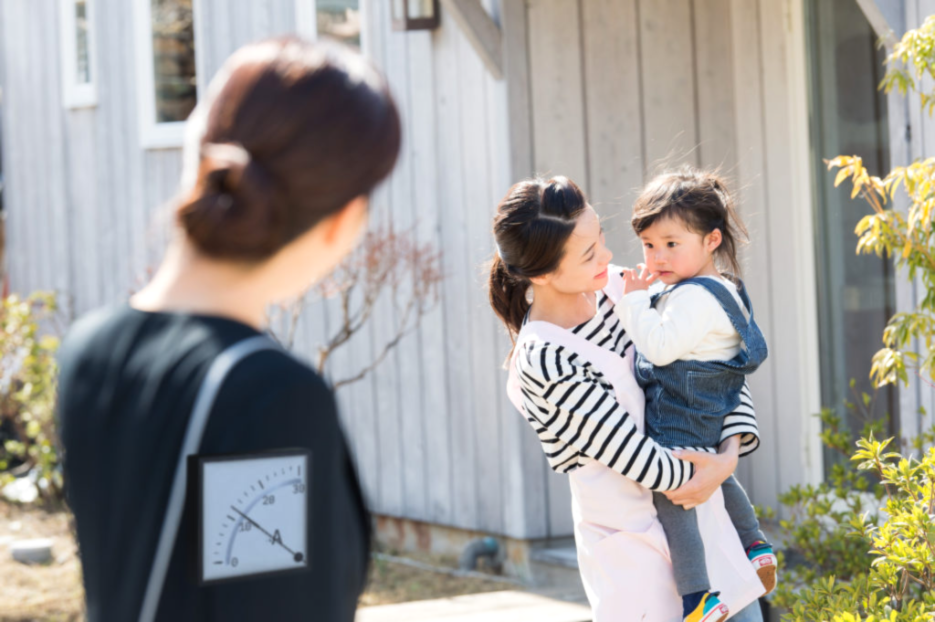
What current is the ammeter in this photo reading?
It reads 12 A
